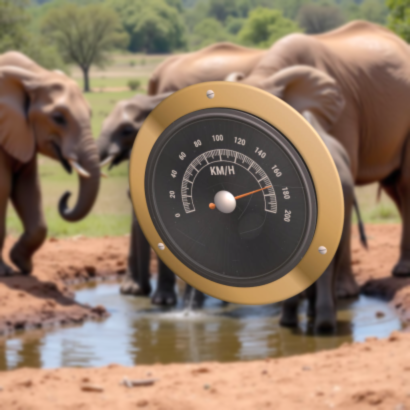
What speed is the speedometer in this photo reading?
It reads 170 km/h
